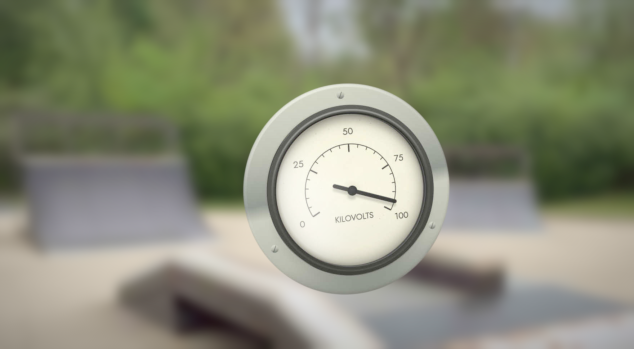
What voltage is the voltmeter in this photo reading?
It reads 95 kV
